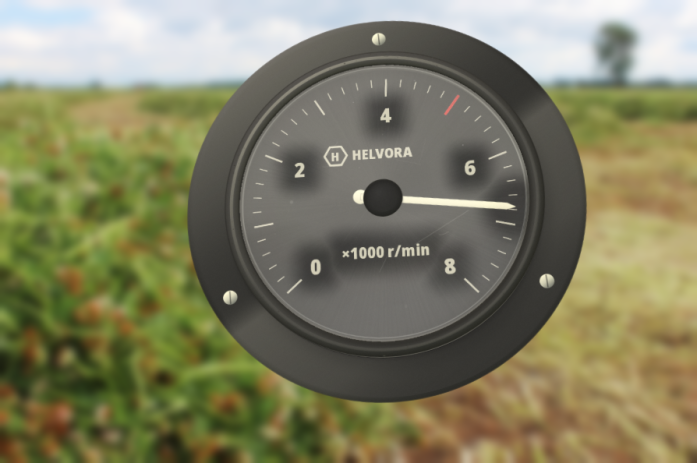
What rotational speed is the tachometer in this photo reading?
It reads 6800 rpm
